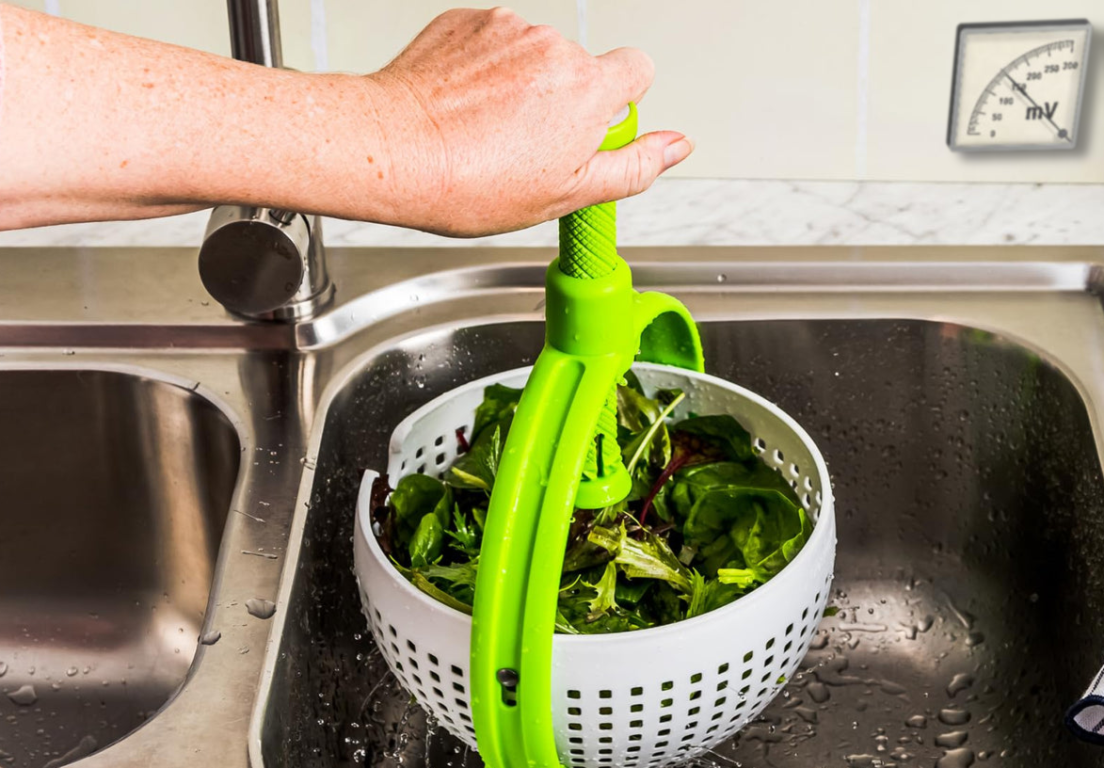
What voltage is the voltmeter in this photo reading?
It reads 150 mV
